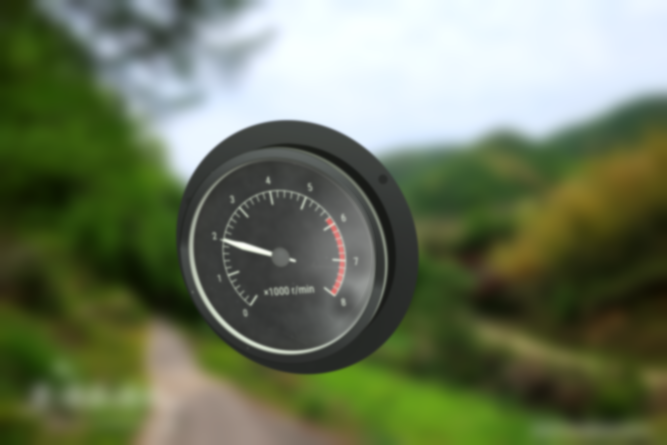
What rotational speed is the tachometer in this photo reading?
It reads 2000 rpm
